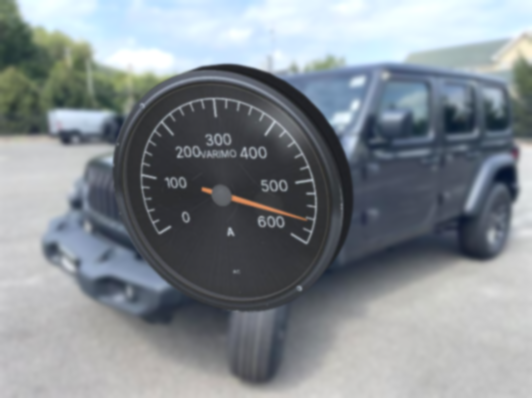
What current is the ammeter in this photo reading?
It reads 560 A
